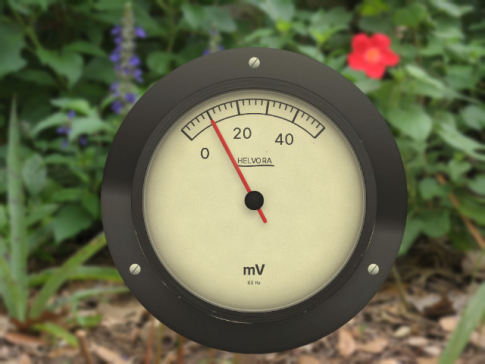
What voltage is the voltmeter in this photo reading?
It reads 10 mV
